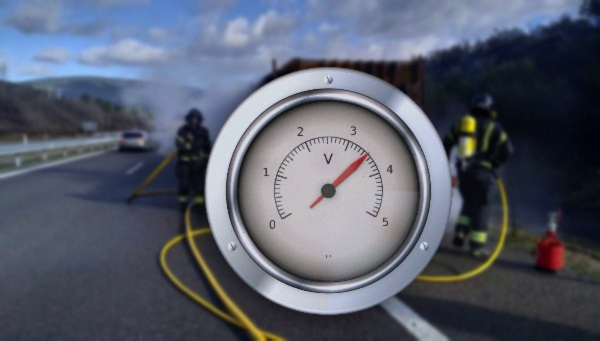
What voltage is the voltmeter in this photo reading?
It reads 3.5 V
